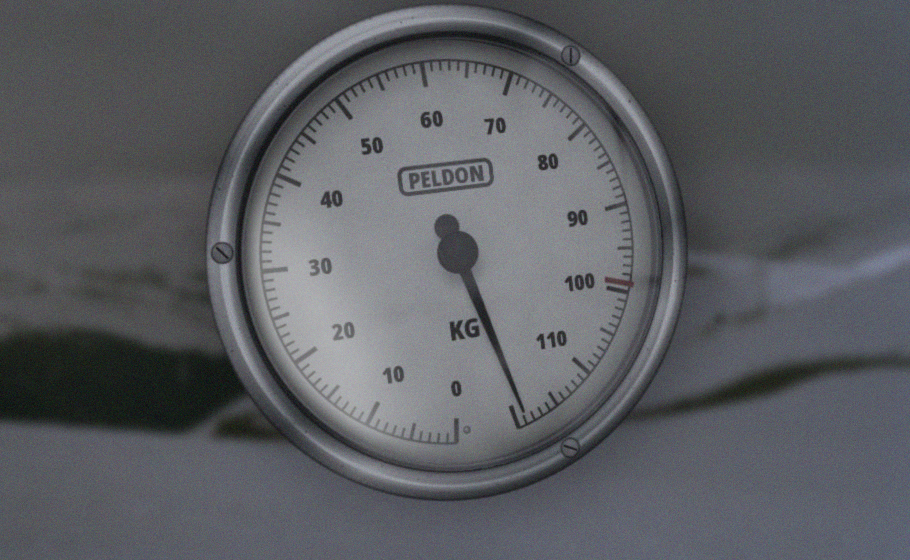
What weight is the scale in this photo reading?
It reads 119 kg
